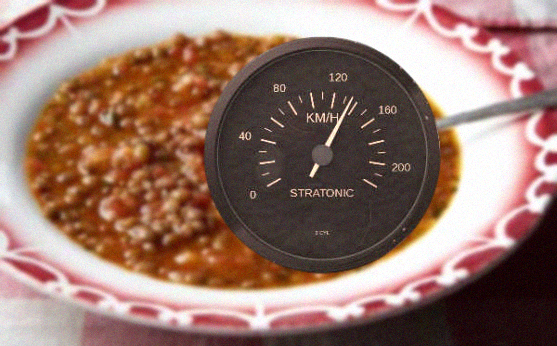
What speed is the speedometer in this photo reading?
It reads 135 km/h
